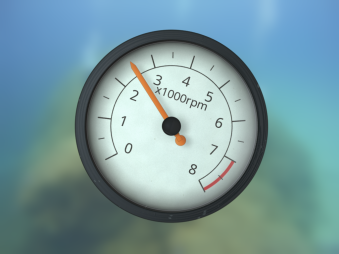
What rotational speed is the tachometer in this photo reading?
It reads 2500 rpm
